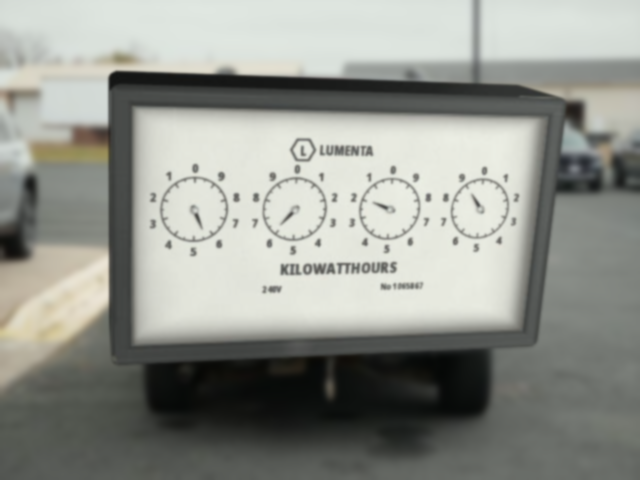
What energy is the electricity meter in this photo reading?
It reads 5619 kWh
